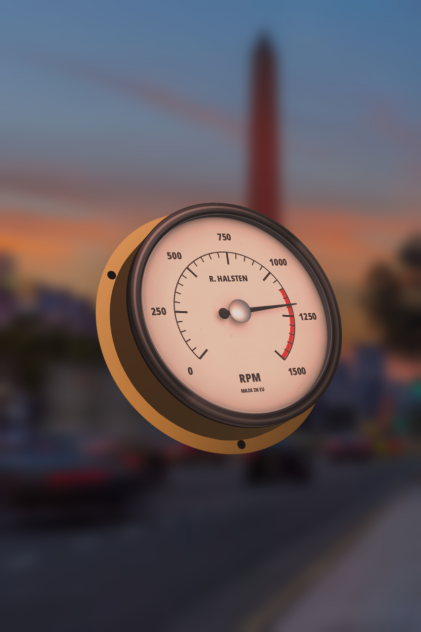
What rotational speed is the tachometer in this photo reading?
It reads 1200 rpm
